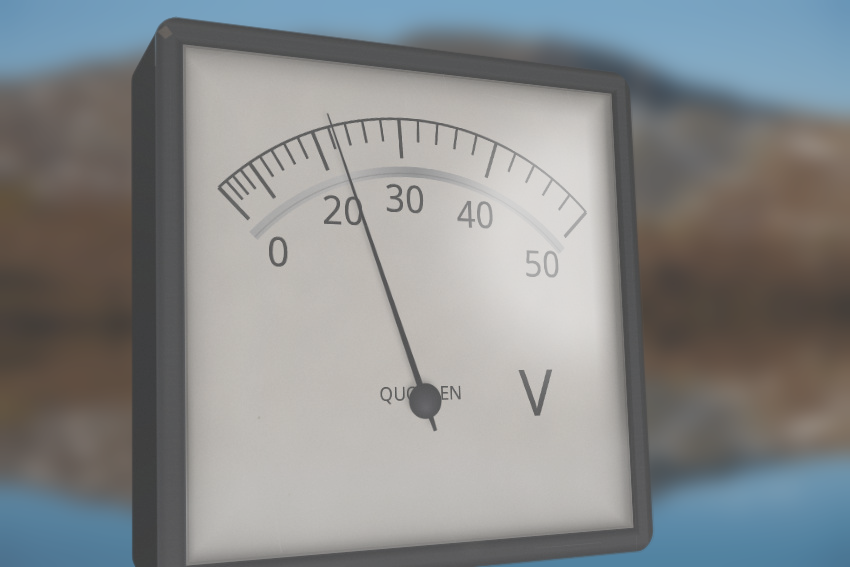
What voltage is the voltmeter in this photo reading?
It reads 22 V
